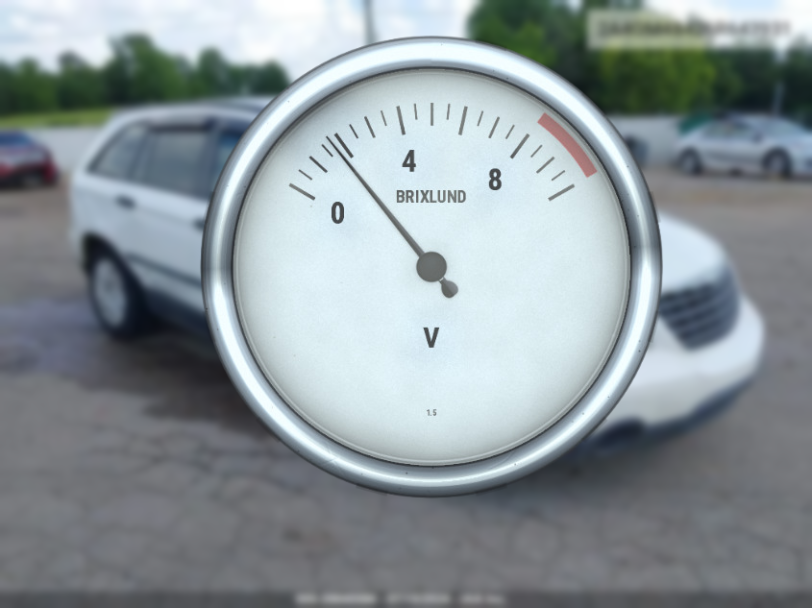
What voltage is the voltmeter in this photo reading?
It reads 1.75 V
